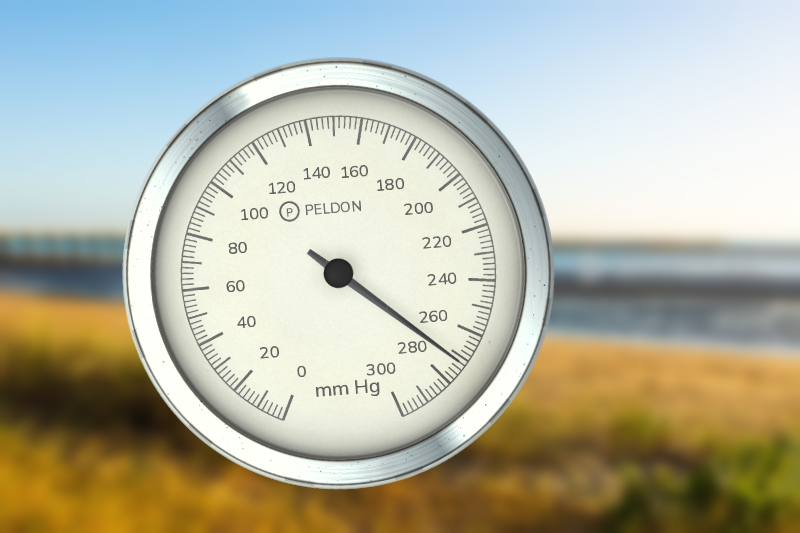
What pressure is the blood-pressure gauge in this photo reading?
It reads 272 mmHg
